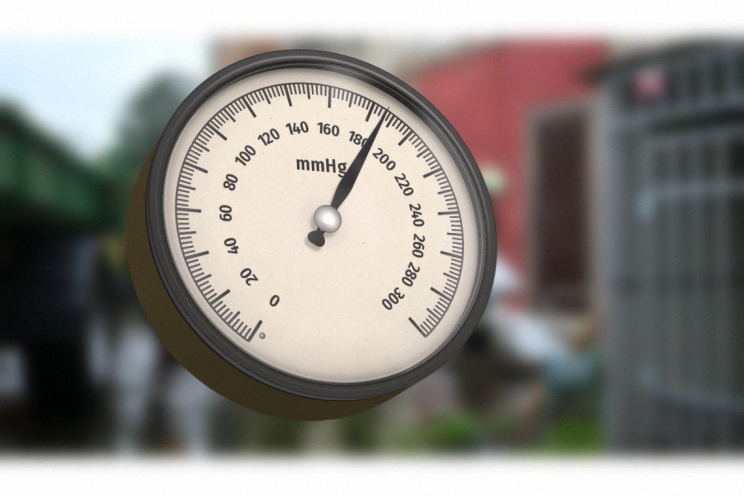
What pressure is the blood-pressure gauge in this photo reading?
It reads 186 mmHg
